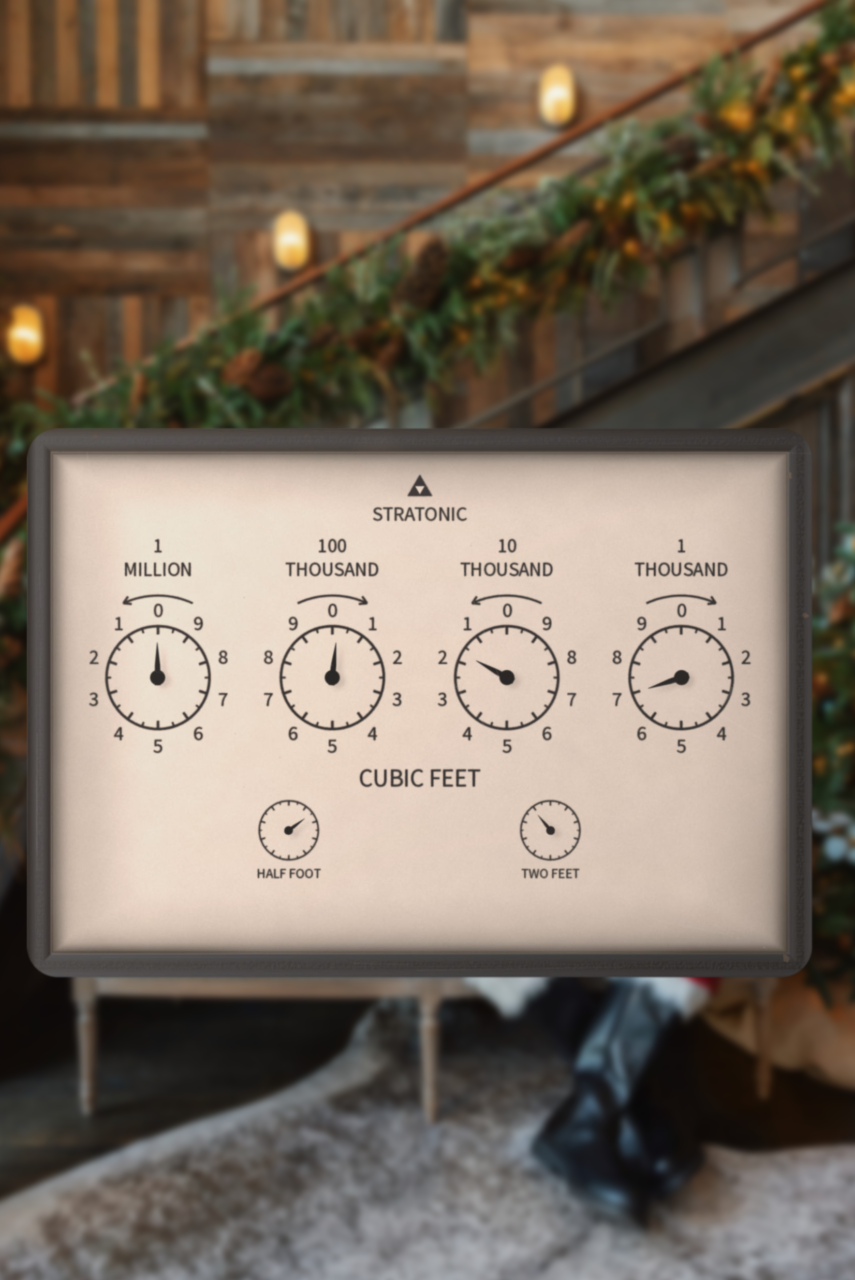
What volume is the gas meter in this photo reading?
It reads 1700 ft³
